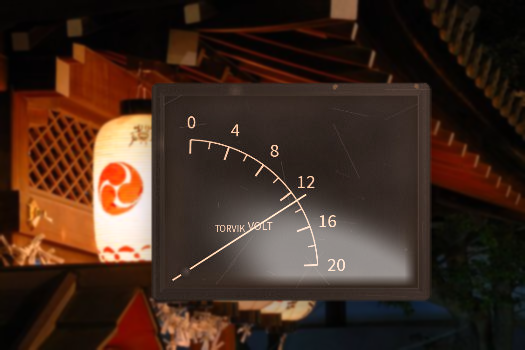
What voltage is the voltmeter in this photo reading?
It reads 13 V
